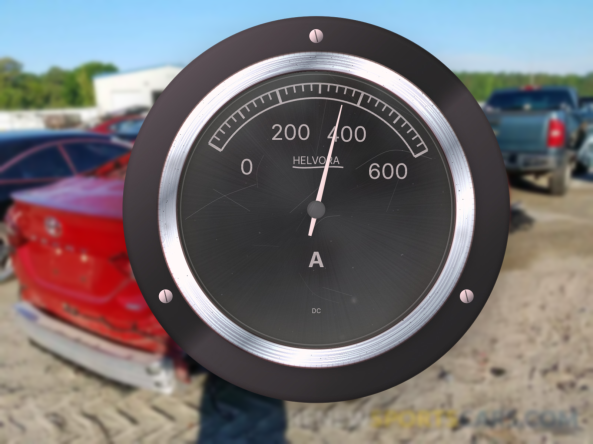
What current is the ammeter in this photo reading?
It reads 360 A
